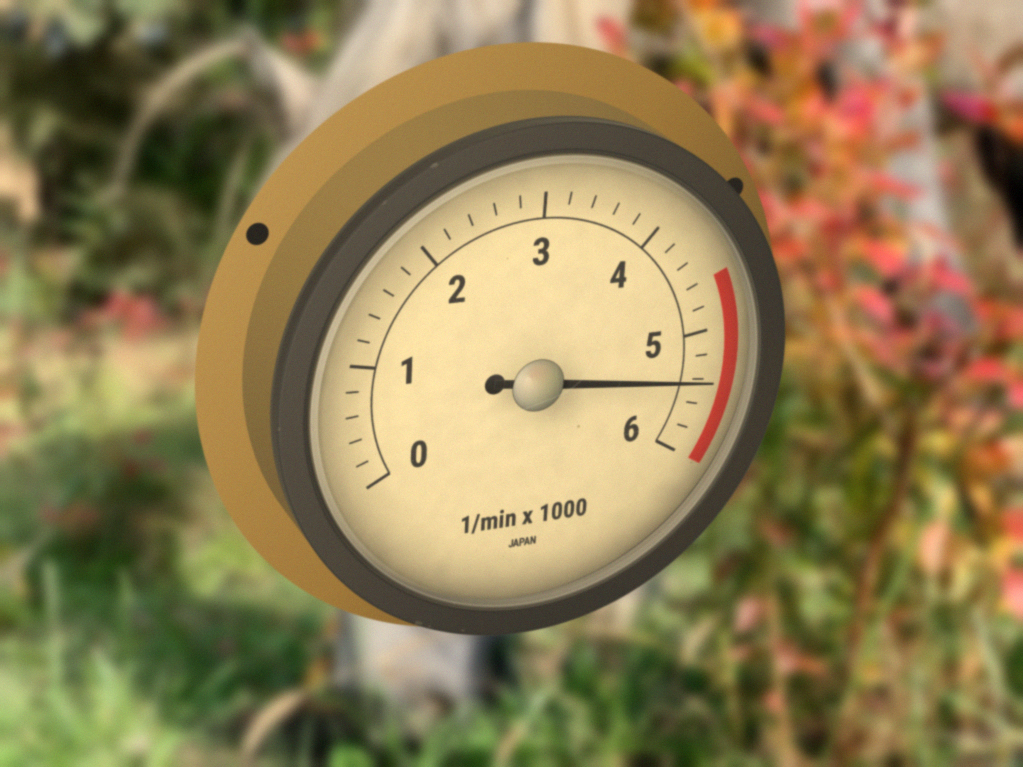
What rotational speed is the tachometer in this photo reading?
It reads 5400 rpm
